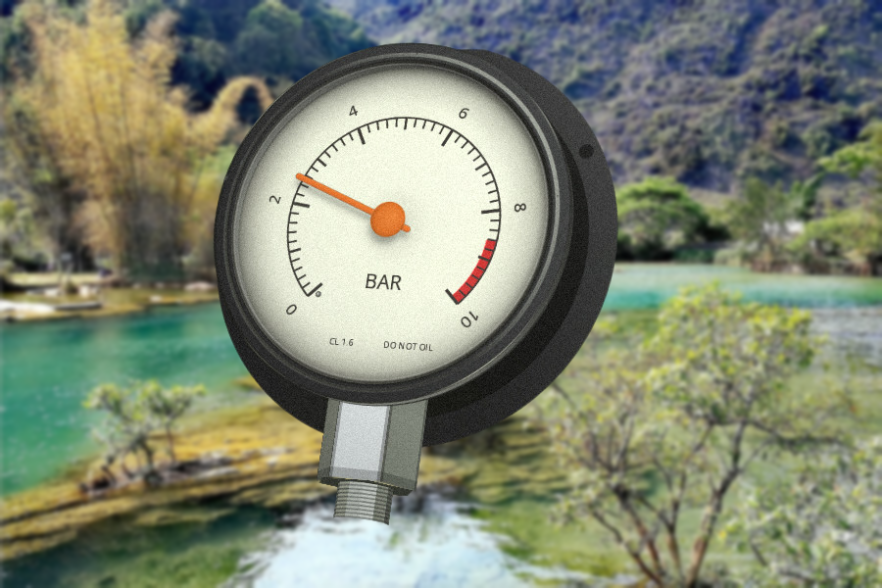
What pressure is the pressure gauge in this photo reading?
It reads 2.5 bar
